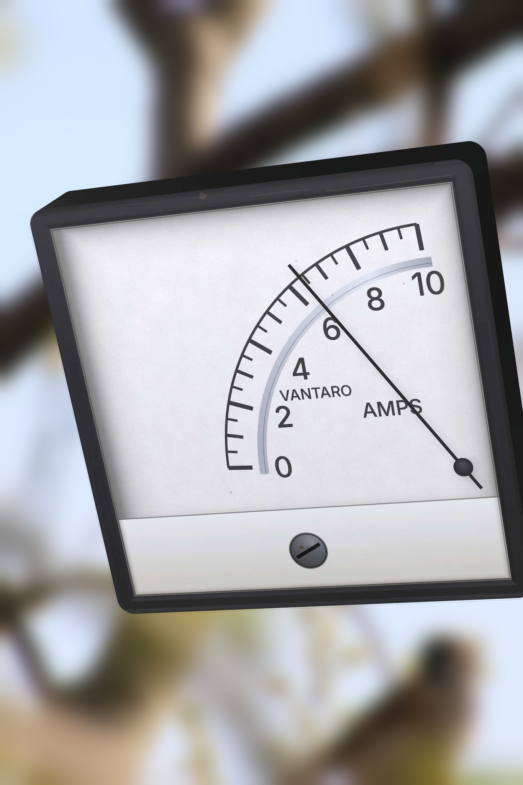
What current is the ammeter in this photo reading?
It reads 6.5 A
